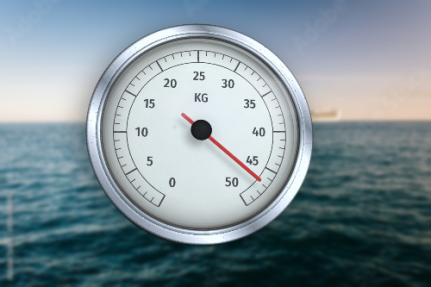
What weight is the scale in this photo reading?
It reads 47 kg
